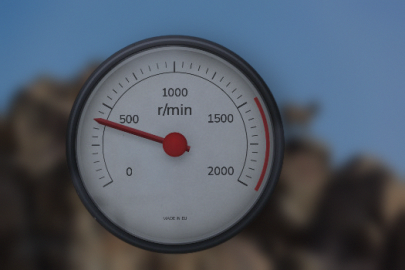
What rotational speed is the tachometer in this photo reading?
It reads 400 rpm
